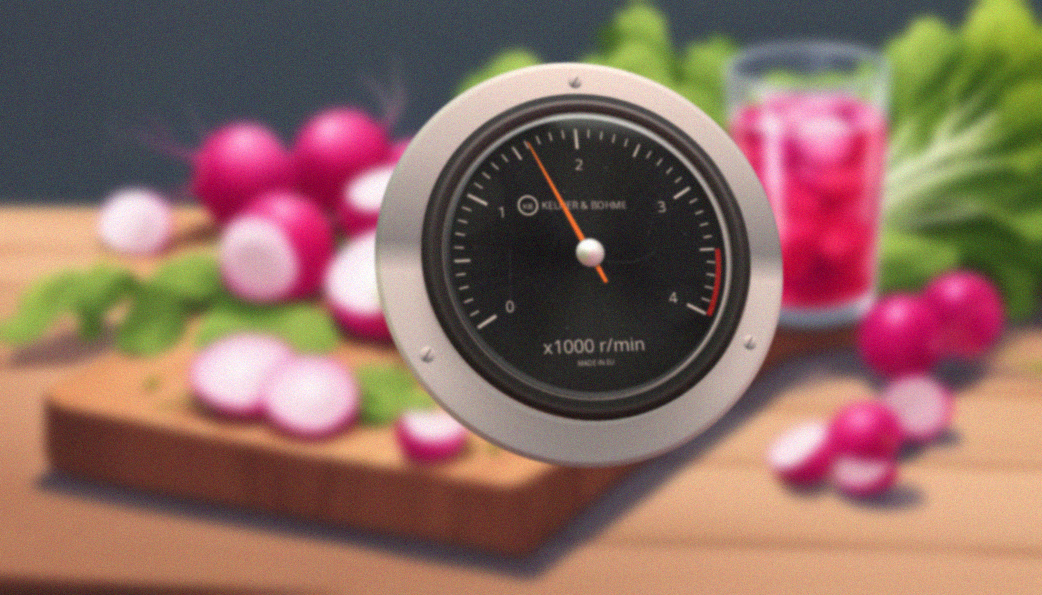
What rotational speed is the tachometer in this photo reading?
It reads 1600 rpm
